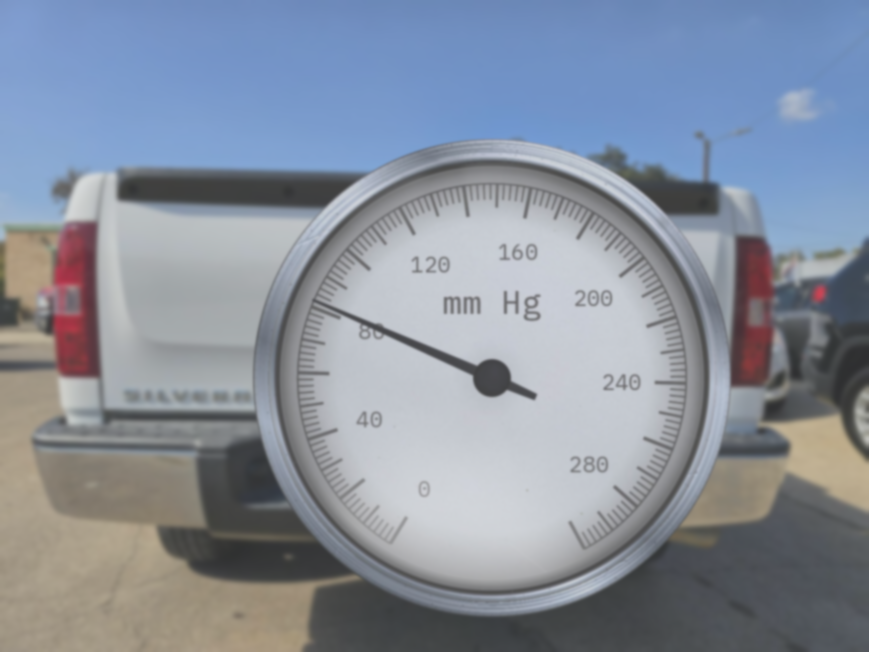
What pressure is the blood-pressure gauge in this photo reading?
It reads 82 mmHg
